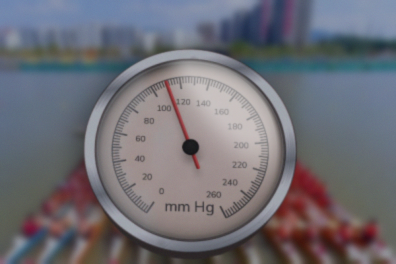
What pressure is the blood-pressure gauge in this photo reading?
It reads 110 mmHg
